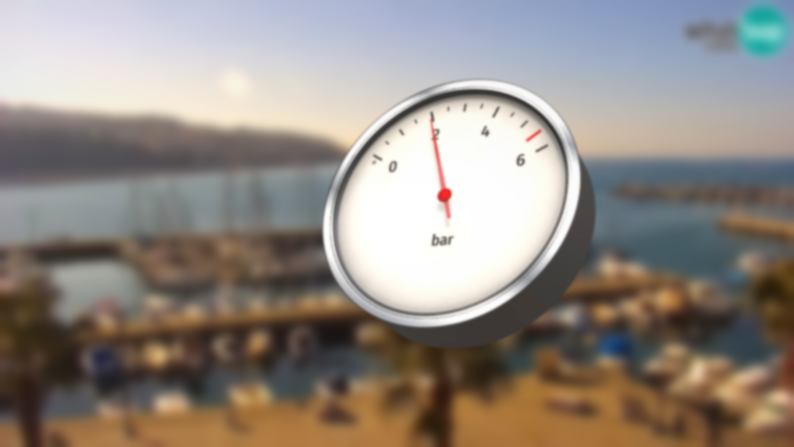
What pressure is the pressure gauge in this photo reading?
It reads 2 bar
